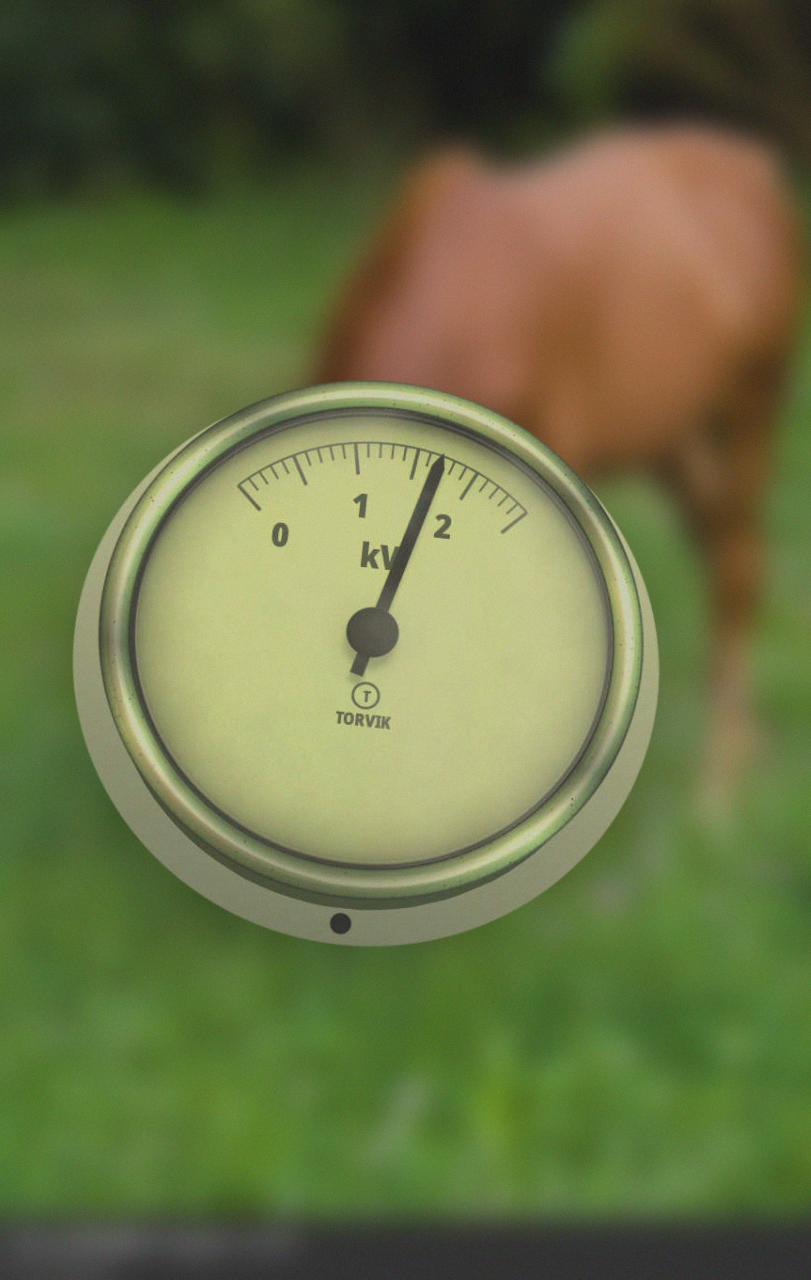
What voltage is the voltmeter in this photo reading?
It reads 1.7 kV
